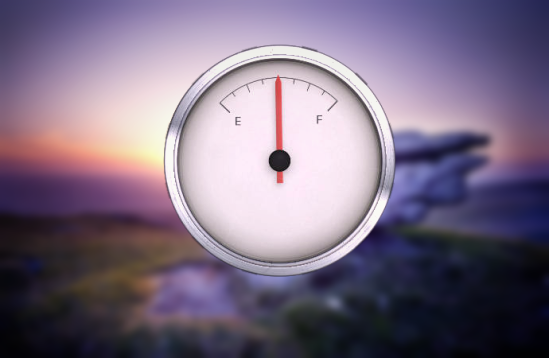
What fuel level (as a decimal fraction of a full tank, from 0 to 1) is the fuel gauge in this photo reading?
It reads 0.5
